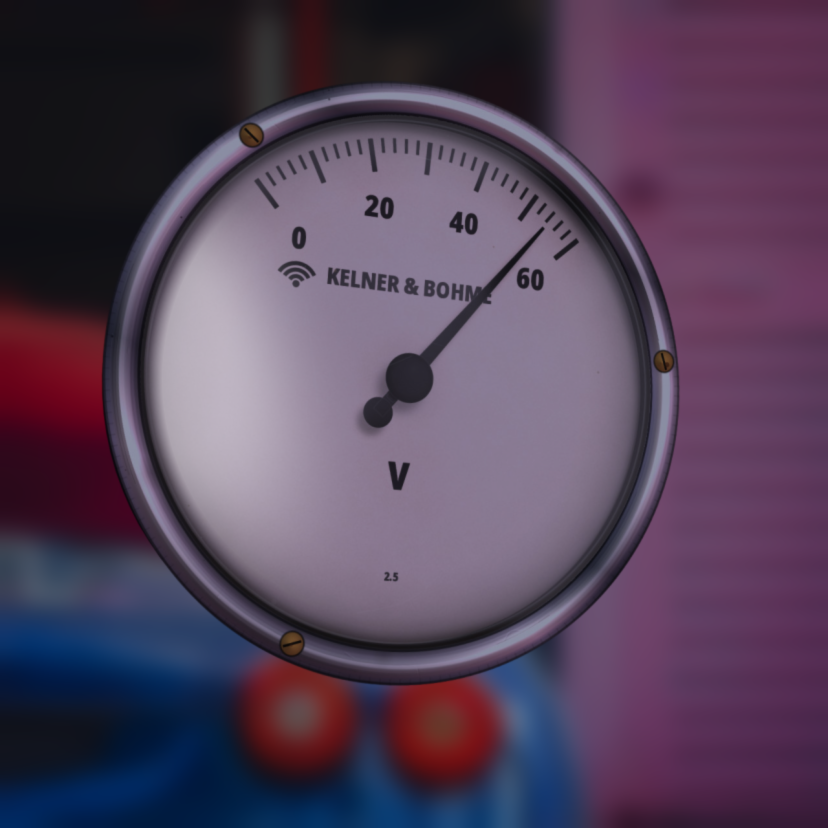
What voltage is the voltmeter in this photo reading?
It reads 54 V
